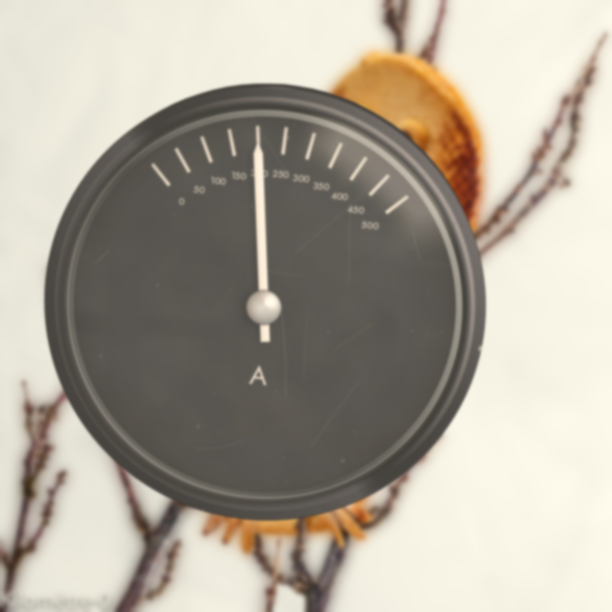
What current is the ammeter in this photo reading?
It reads 200 A
